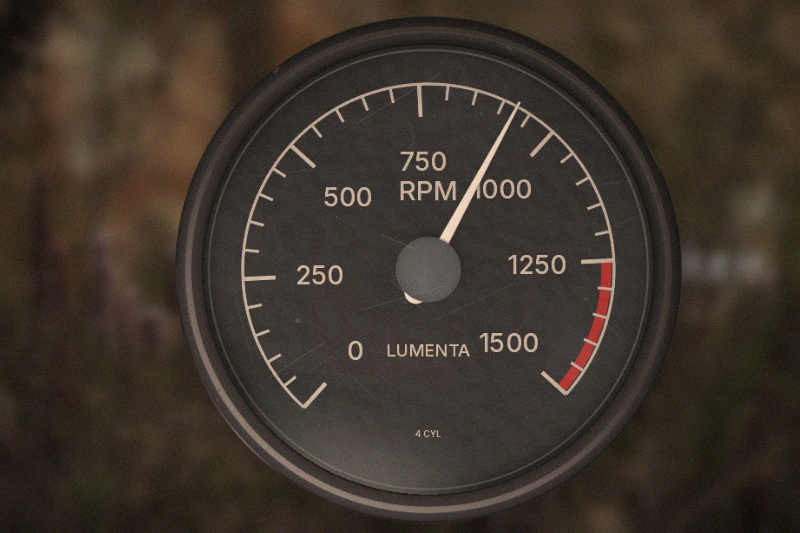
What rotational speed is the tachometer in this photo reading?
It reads 925 rpm
